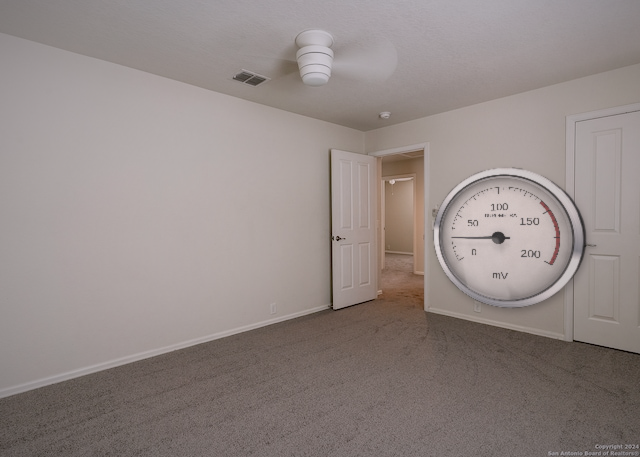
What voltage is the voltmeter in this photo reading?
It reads 25 mV
